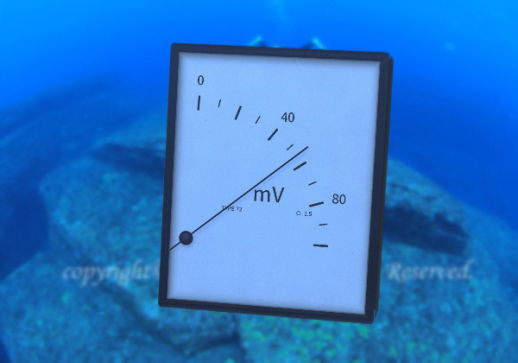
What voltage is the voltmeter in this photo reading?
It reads 55 mV
